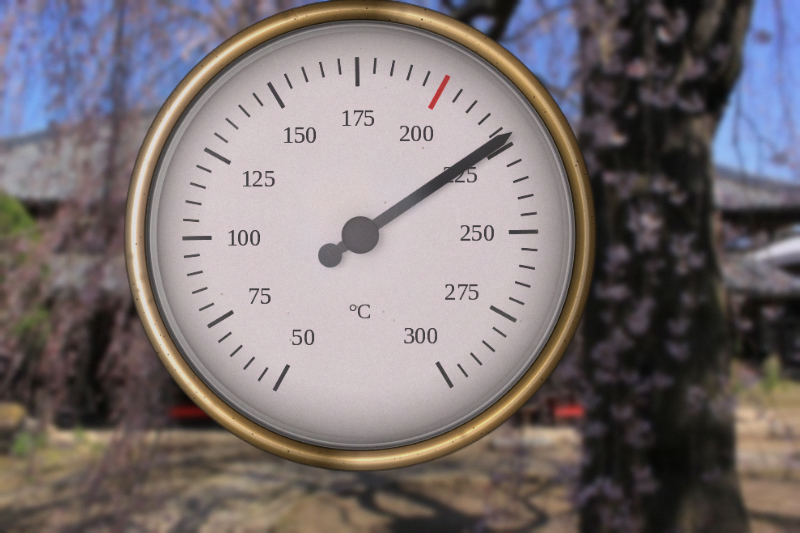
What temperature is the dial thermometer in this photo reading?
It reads 222.5 °C
